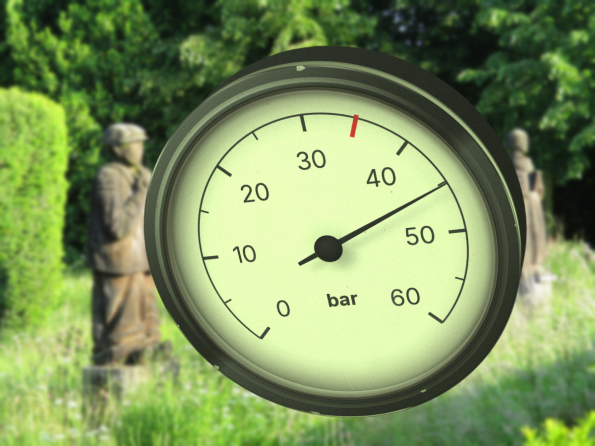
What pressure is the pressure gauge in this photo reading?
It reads 45 bar
